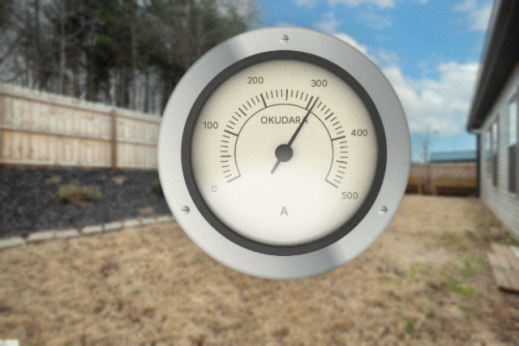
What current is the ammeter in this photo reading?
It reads 310 A
